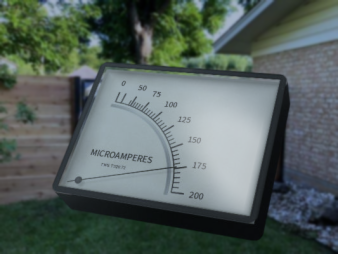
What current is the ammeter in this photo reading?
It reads 175 µA
